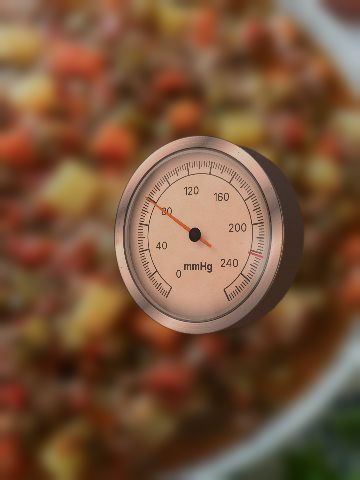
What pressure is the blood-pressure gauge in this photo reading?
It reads 80 mmHg
